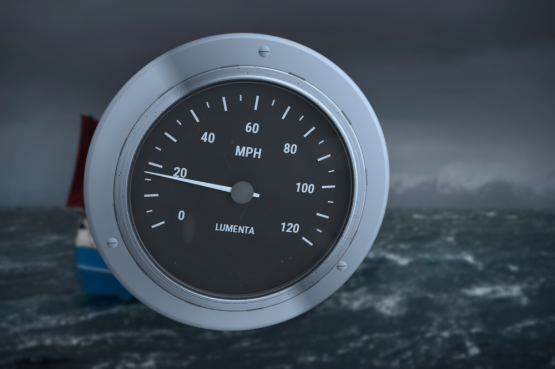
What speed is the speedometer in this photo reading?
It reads 17.5 mph
